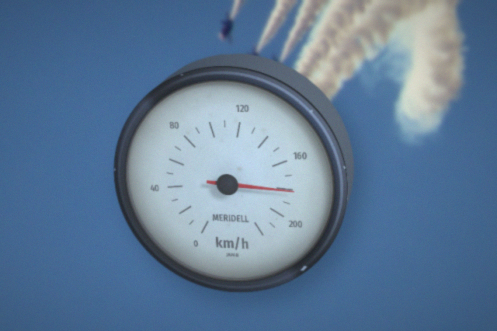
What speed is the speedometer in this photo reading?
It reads 180 km/h
